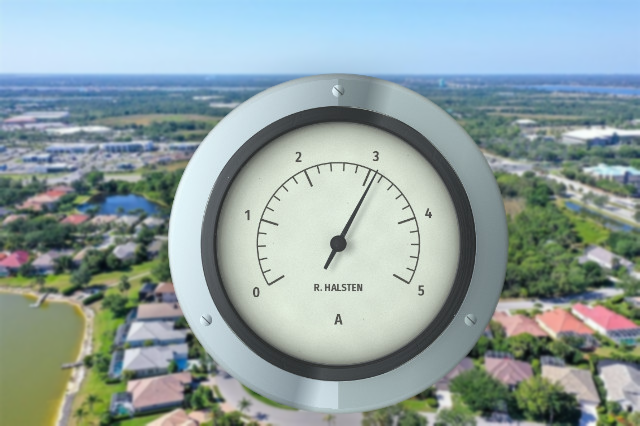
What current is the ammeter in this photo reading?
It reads 3.1 A
